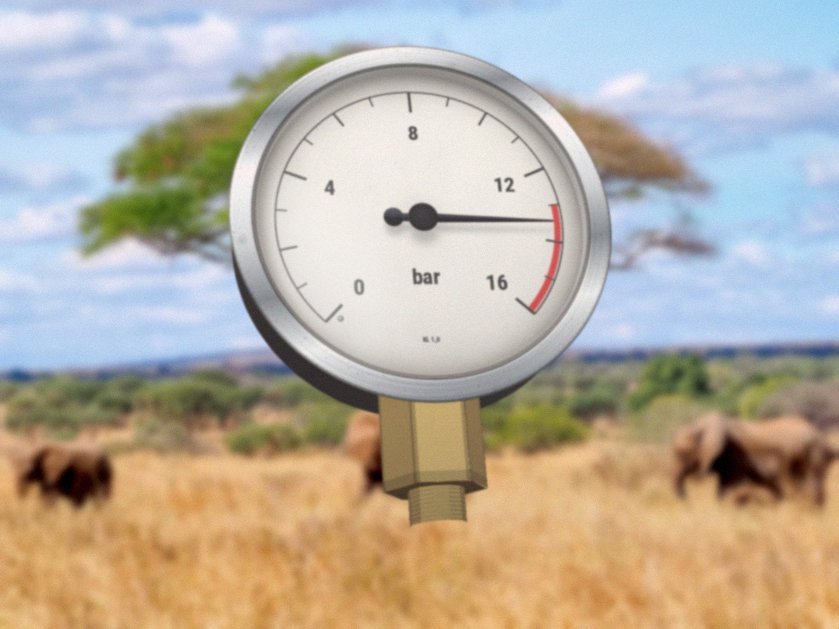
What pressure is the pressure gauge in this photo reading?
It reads 13.5 bar
